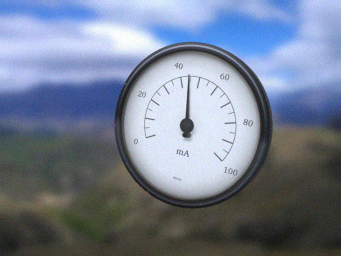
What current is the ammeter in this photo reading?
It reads 45 mA
